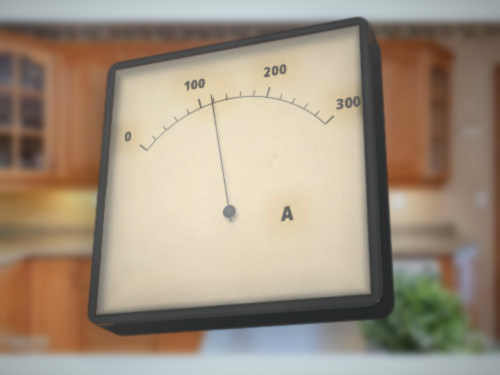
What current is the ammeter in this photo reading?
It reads 120 A
